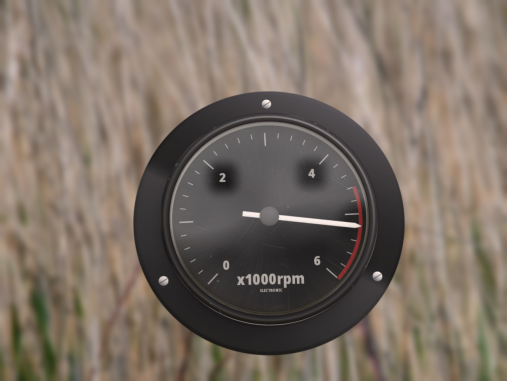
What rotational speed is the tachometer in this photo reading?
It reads 5200 rpm
